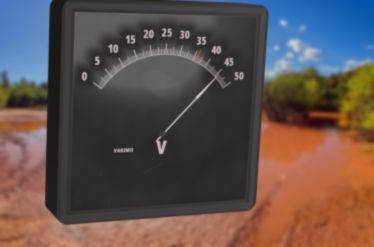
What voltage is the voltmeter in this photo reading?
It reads 45 V
